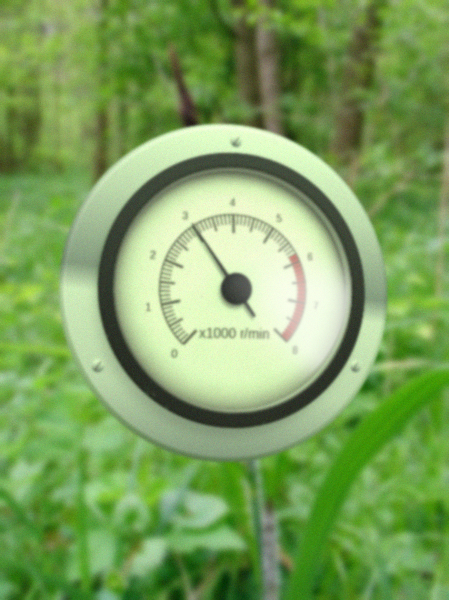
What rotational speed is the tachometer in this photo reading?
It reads 3000 rpm
